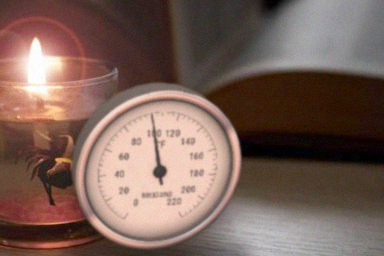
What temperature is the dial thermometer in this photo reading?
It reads 100 °F
